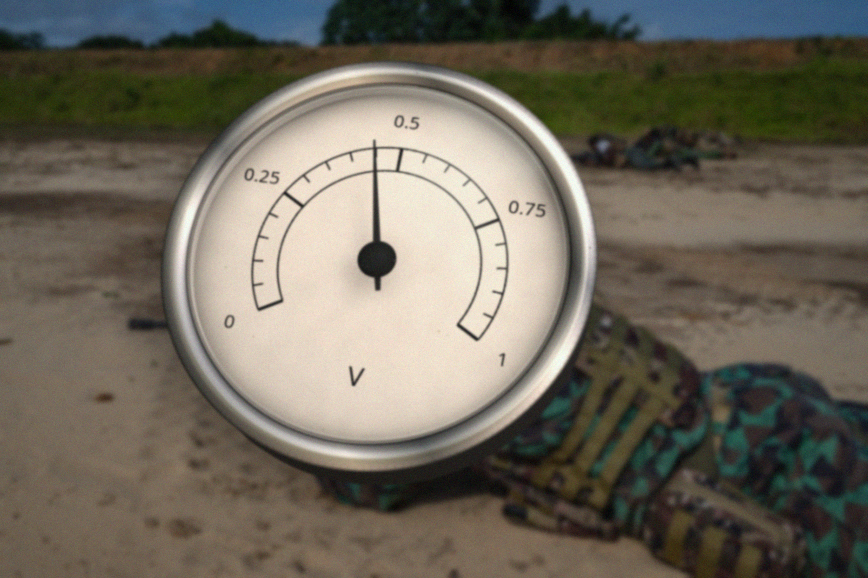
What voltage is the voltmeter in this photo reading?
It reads 0.45 V
